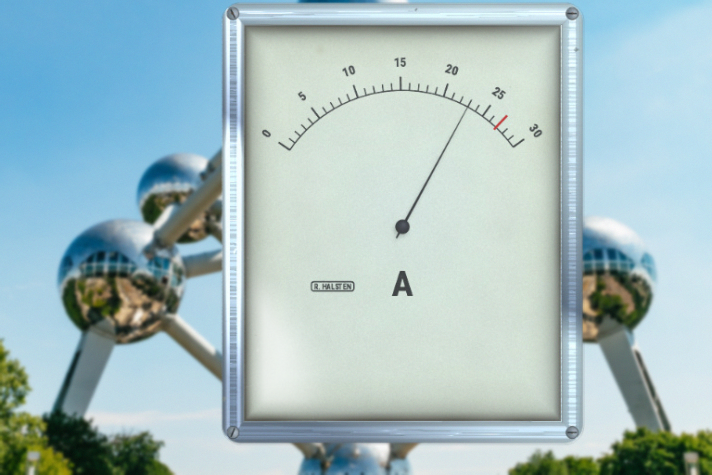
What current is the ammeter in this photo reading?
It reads 23 A
